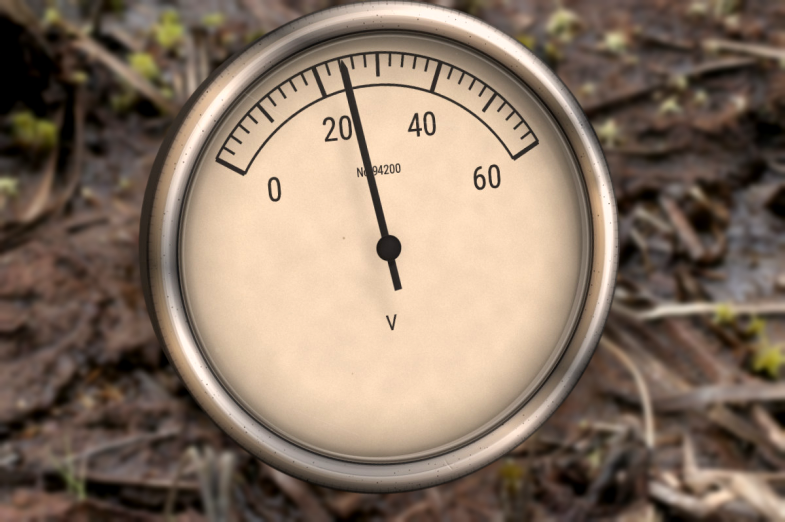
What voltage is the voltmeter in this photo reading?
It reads 24 V
